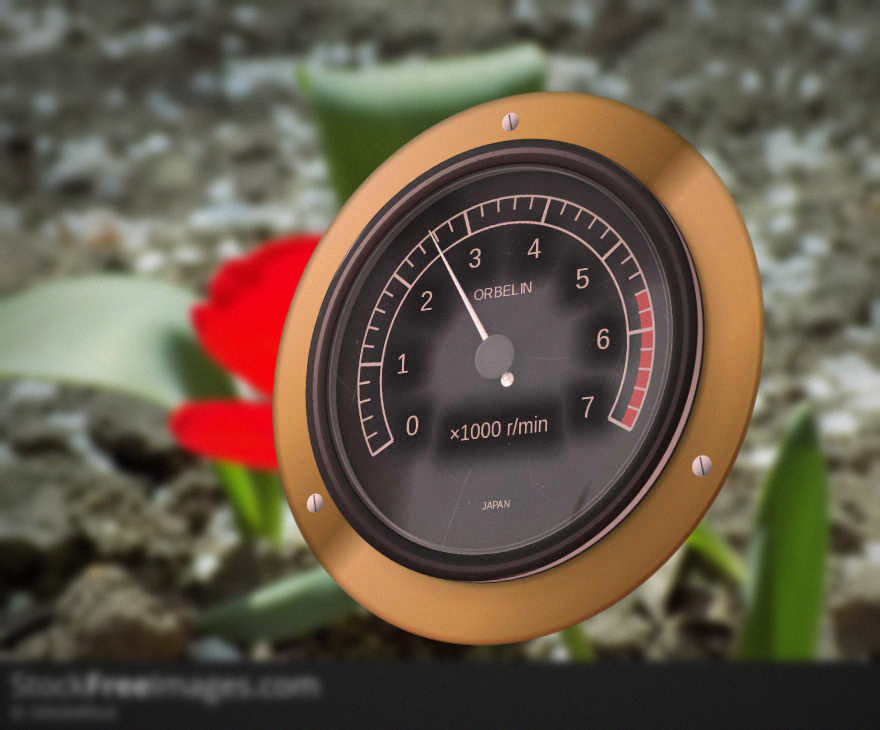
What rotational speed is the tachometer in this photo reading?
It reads 2600 rpm
